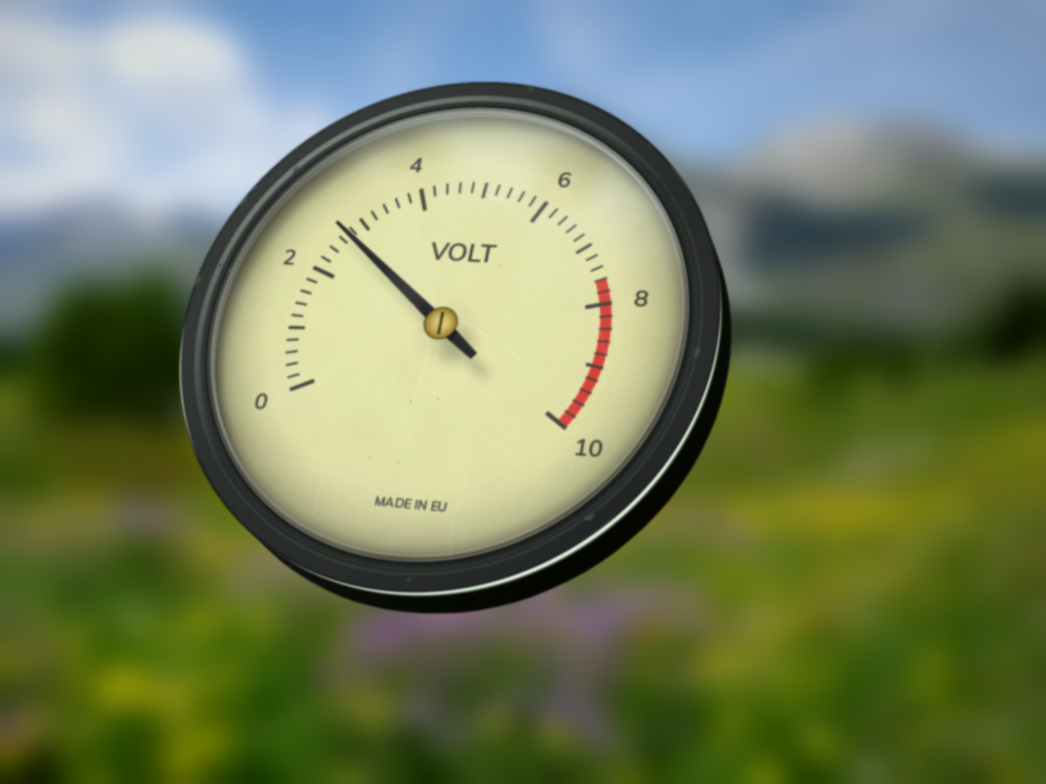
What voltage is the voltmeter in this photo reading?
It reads 2.7 V
